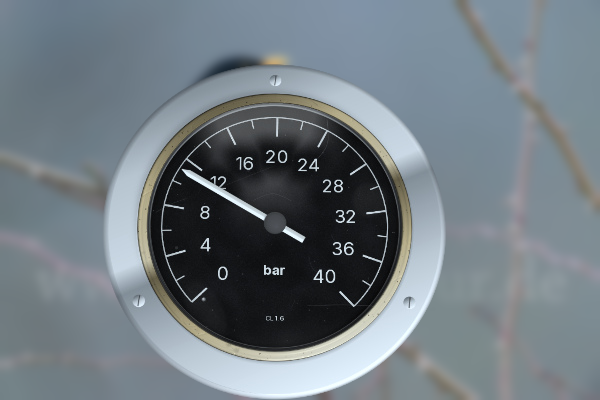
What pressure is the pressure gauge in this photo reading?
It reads 11 bar
